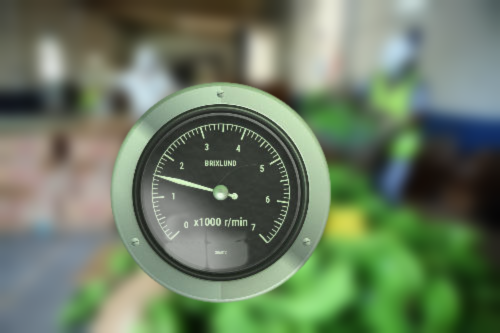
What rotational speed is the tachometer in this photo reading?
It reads 1500 rpm
